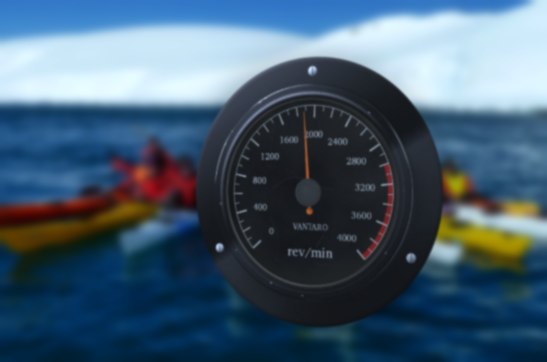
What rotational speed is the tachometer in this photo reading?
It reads 1900 rpm
